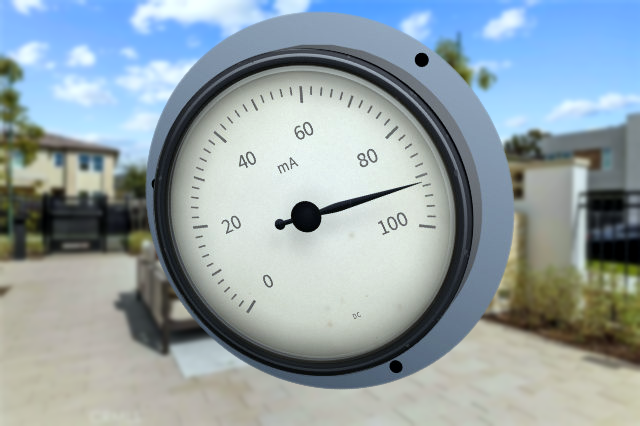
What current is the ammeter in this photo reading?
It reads 91 mA
